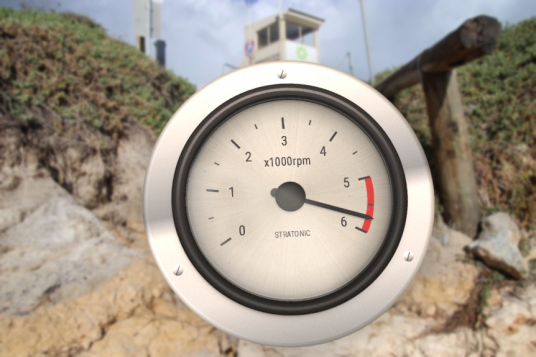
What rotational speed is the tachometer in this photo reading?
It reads 5750 rpm
